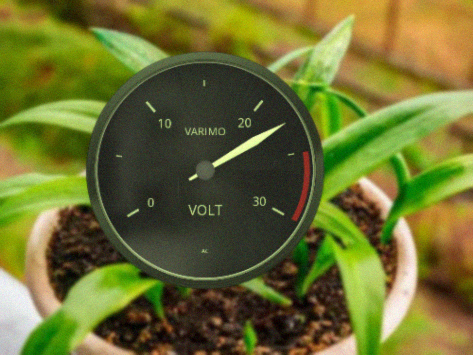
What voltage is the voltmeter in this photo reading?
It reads 22.5 V
